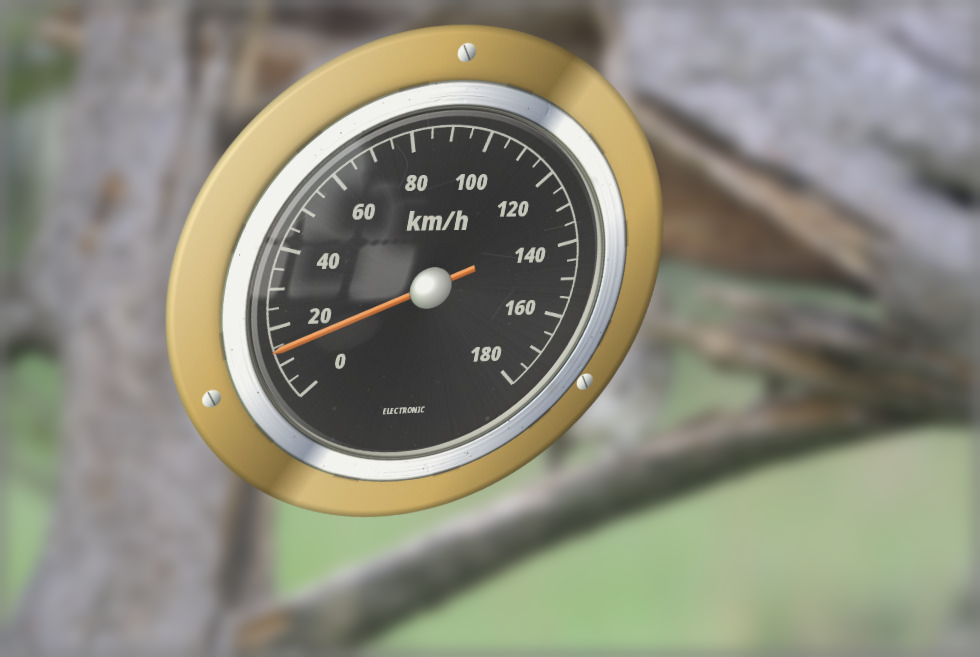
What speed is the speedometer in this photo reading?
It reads 15 km/h
